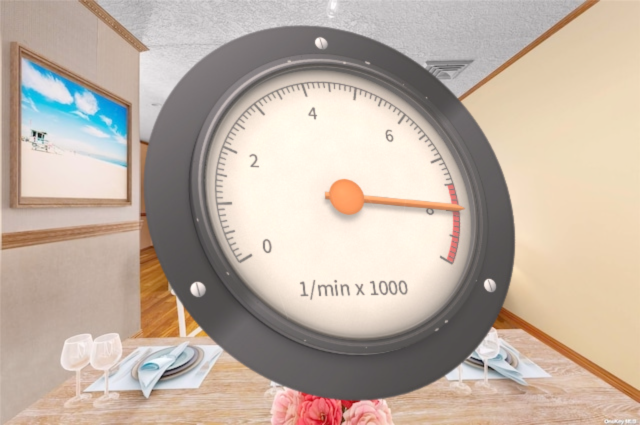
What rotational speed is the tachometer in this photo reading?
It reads 8000 rpm
